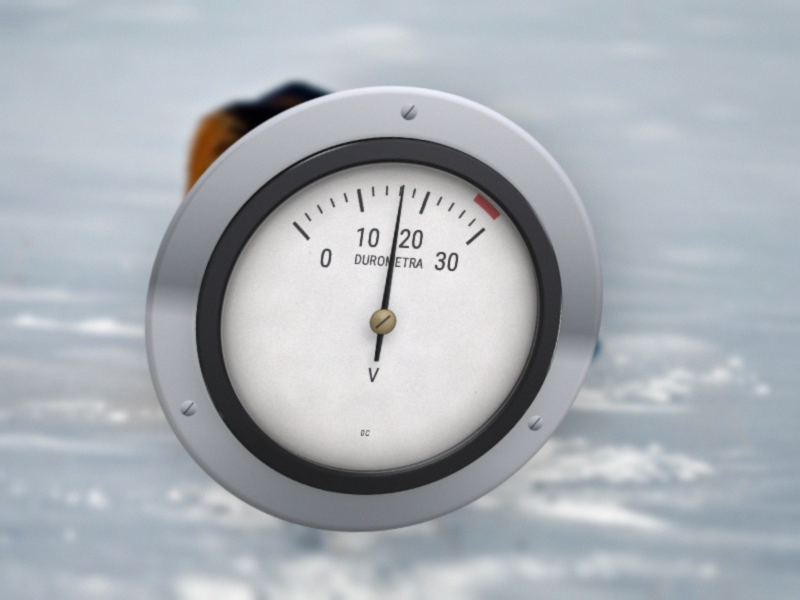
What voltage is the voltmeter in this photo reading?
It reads 16 V
